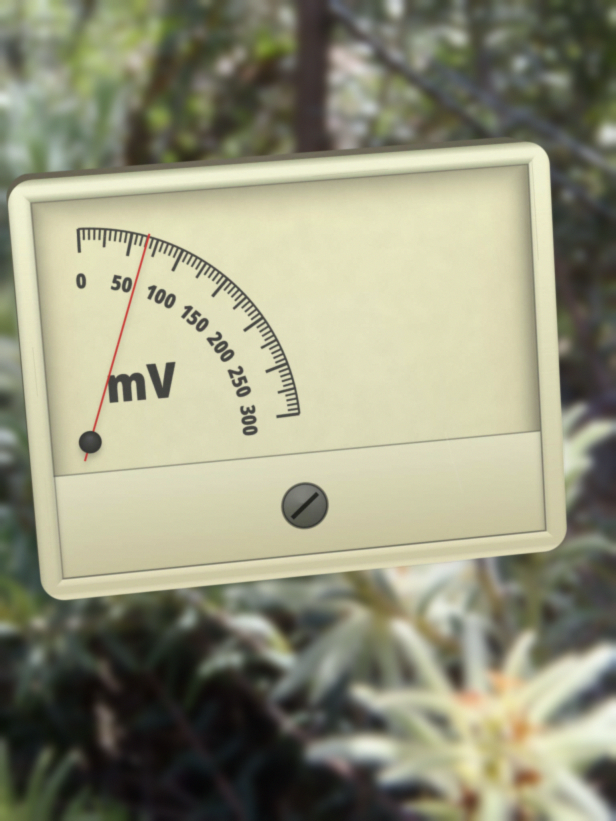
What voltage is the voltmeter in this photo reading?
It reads 65 mV
